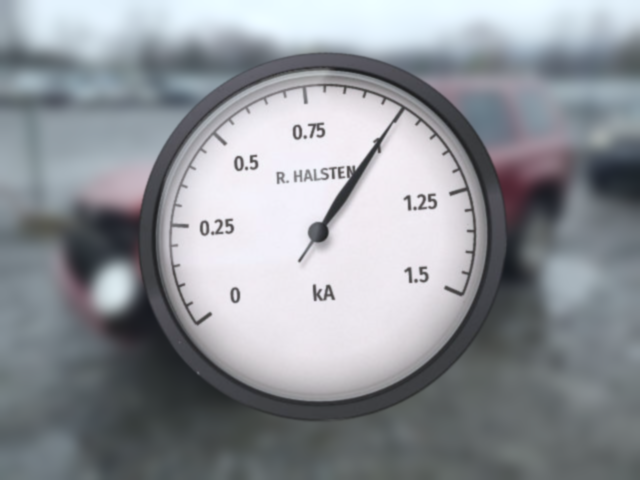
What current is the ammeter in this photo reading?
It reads 1 kA
